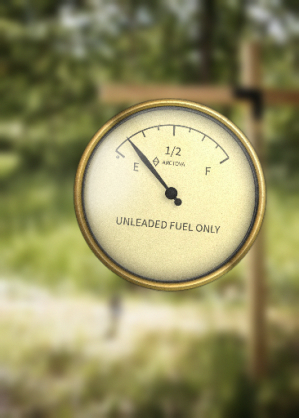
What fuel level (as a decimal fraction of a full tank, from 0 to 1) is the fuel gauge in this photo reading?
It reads 0.125
